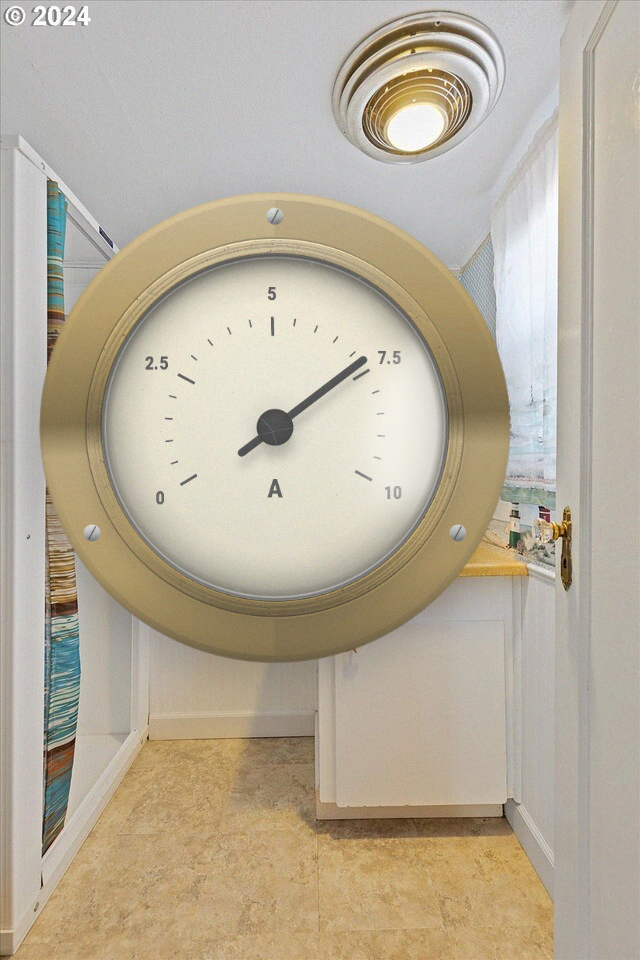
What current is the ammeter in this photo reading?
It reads 7.25 A
